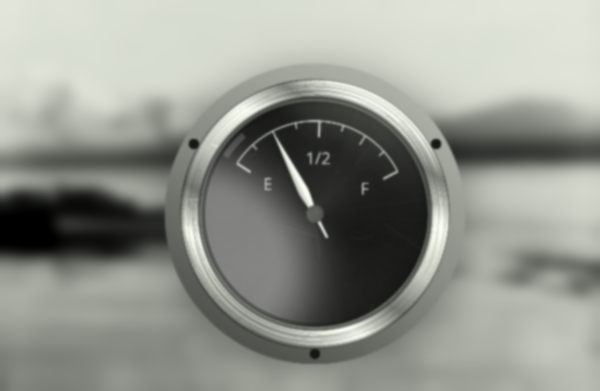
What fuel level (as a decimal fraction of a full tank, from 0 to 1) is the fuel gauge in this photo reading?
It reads 0.25
